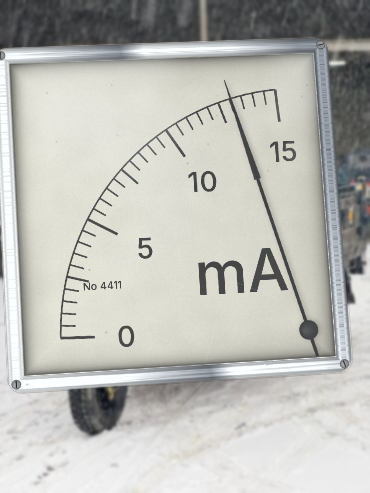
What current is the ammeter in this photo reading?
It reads 13 mA
